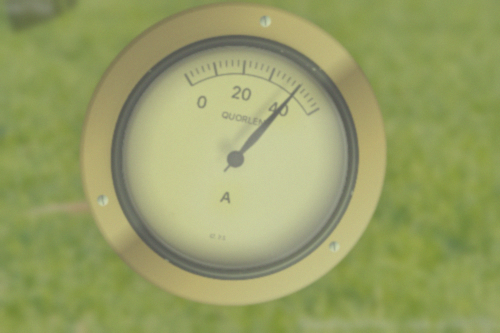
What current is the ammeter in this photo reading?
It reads 40 A
